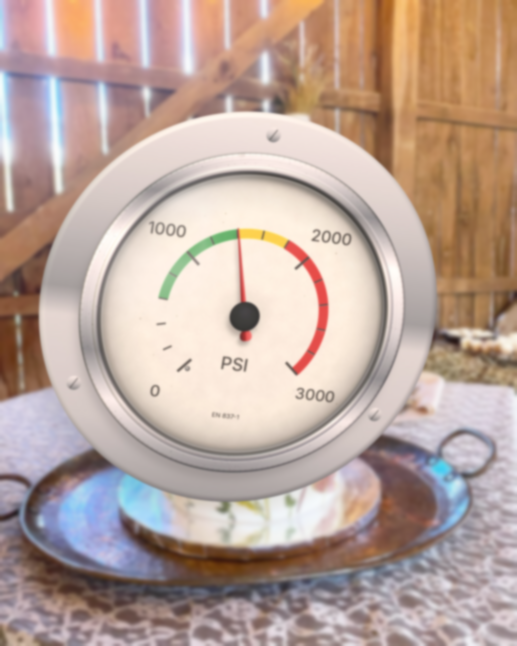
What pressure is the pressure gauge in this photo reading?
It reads 1400 psi
